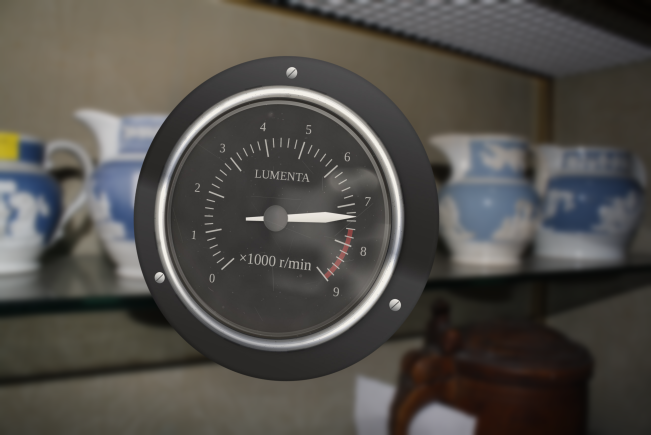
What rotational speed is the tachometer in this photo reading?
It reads 7300 rpm
